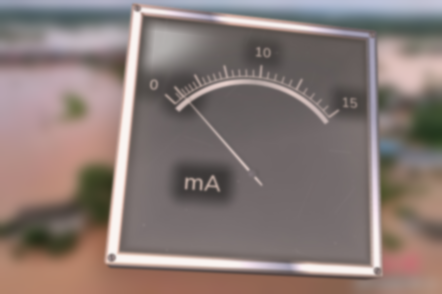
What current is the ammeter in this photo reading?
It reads 2.5 mA
